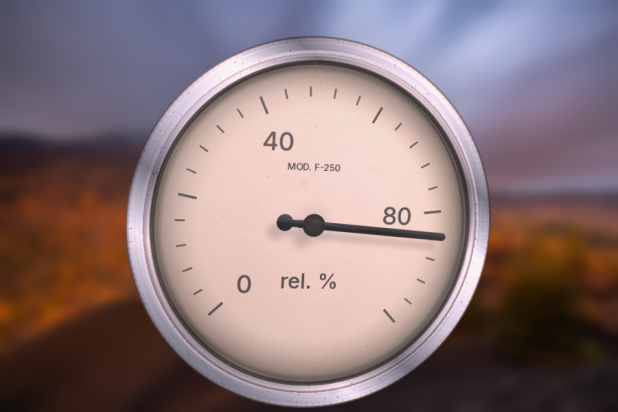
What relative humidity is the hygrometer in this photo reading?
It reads 84 %
